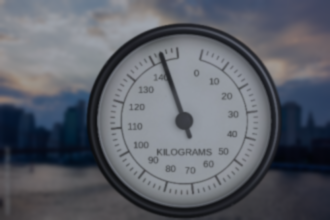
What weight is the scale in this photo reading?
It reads 144 kg
